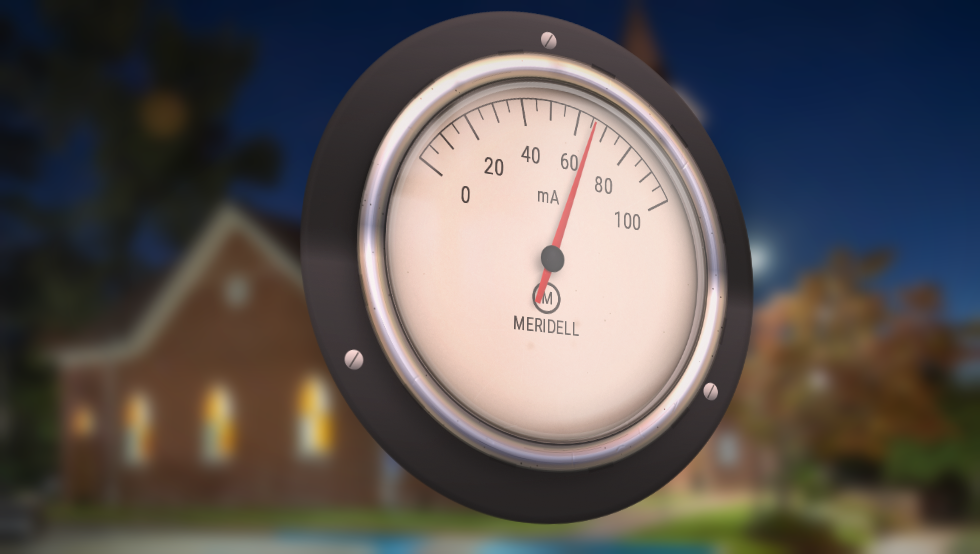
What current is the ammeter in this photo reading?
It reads 65 mA
